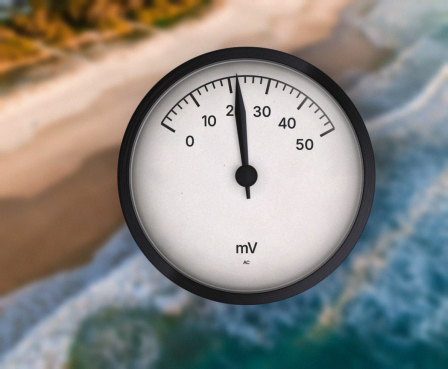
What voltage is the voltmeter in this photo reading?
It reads 22 mV
